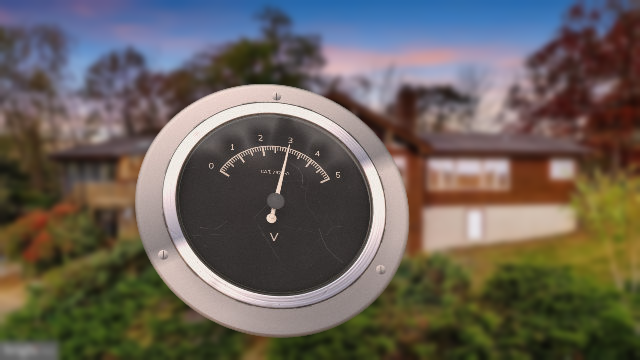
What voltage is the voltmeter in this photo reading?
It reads 3 V
